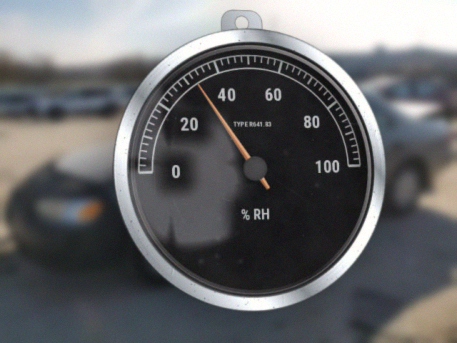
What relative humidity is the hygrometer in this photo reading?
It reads 32 %
